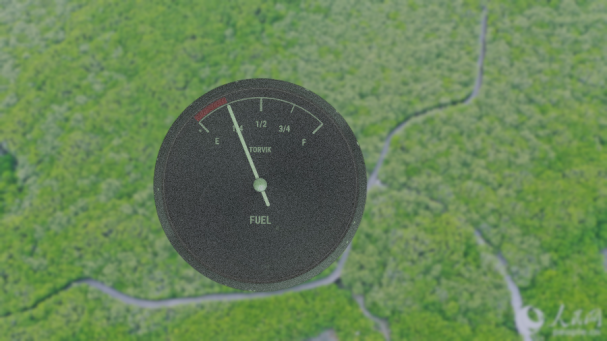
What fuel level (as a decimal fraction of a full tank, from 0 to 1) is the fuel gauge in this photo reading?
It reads 0.25
